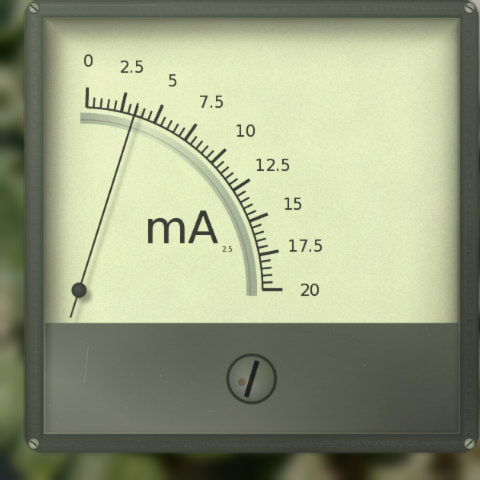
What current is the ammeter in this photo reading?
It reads 3.5 mA
